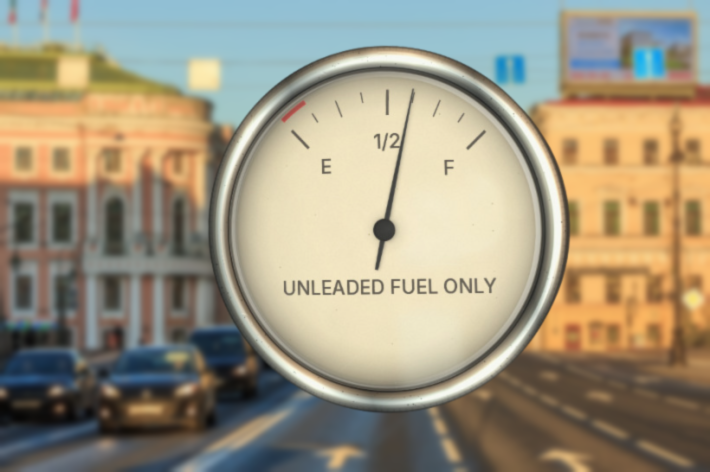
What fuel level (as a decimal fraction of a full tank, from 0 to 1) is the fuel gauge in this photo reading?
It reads 0.625
